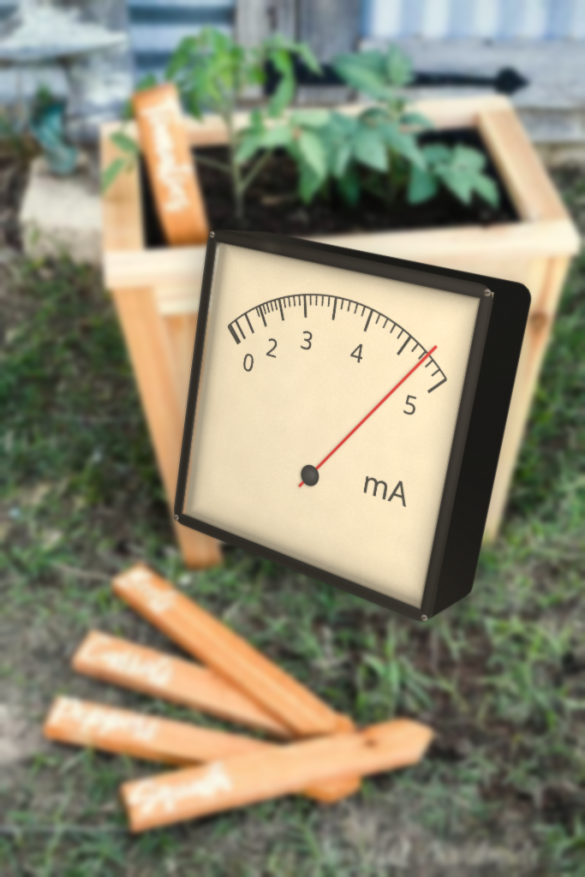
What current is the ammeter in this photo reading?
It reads 4.75 mA
